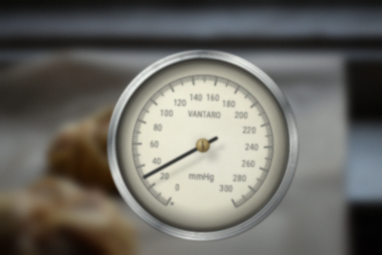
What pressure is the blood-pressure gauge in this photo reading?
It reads 30 mmHg
